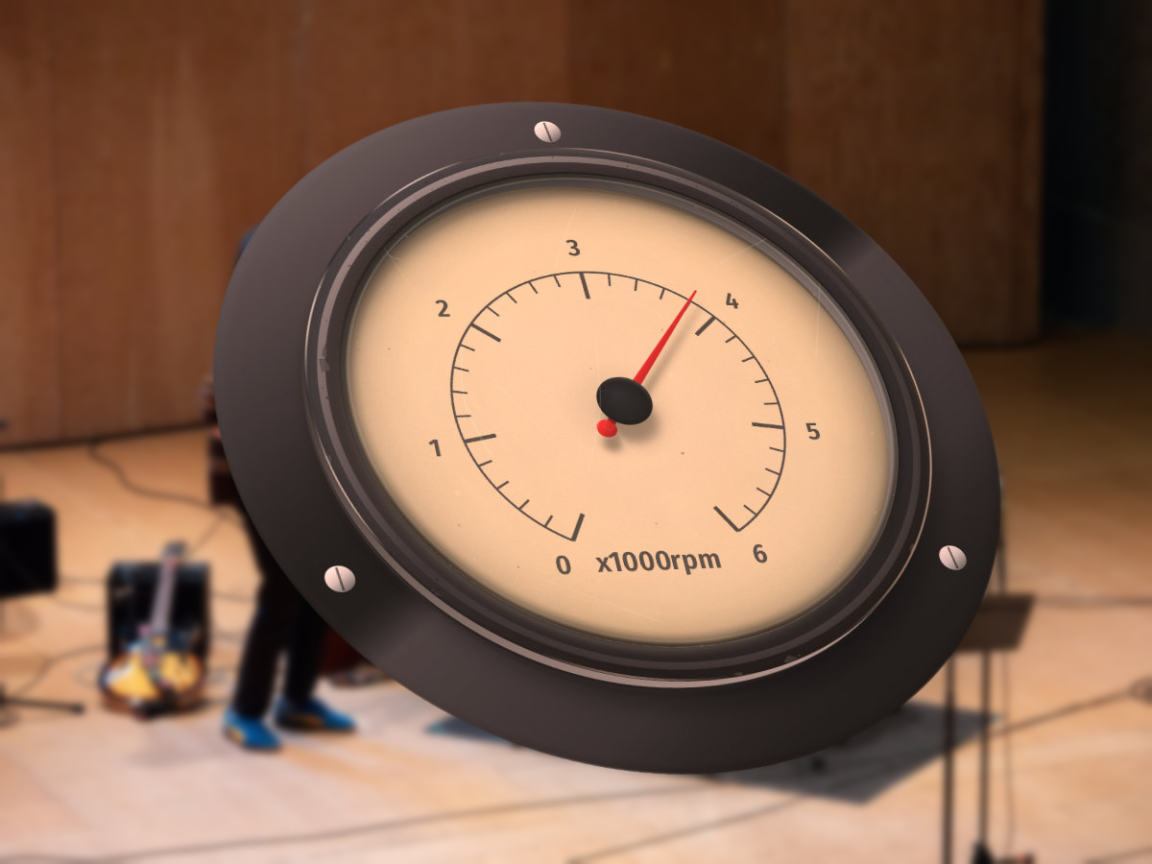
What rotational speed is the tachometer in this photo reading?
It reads 3800 rpm
